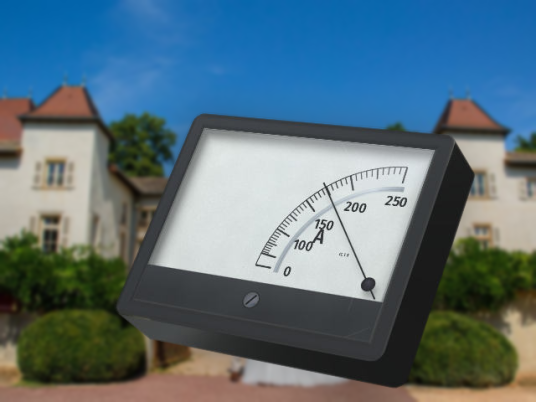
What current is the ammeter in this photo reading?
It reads 175 A
